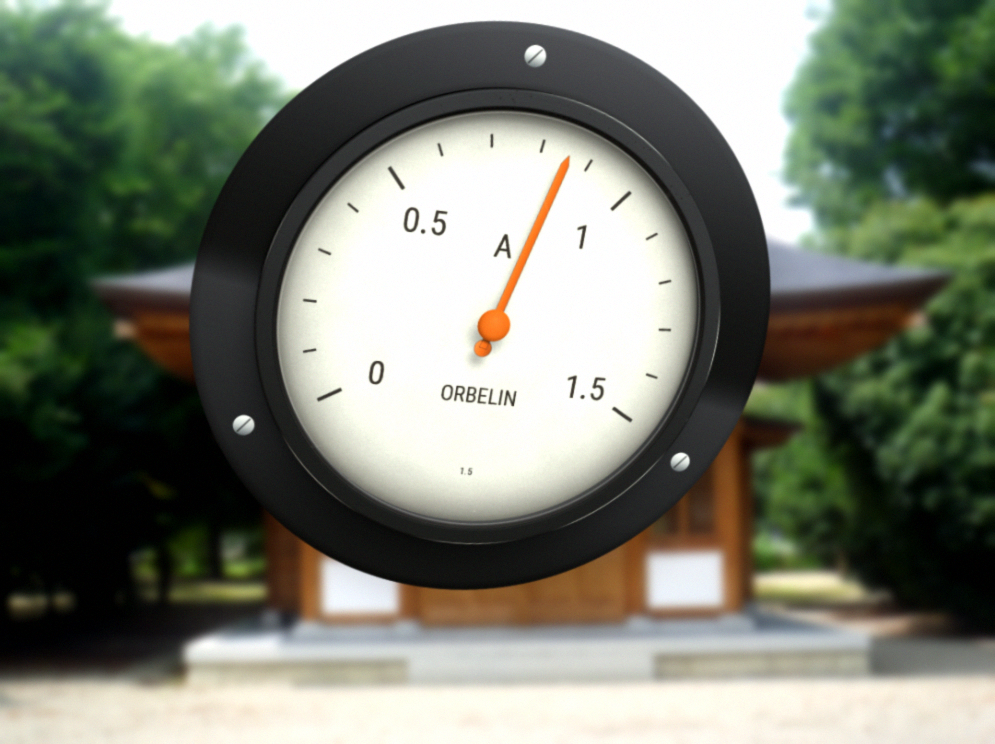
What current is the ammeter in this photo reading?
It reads 0.85 A
